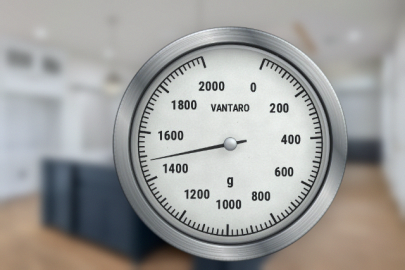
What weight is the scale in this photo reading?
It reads 1480 g
